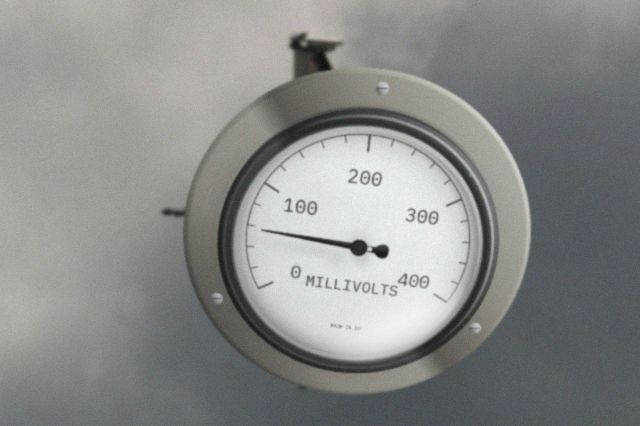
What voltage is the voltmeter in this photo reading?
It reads 60 mV
